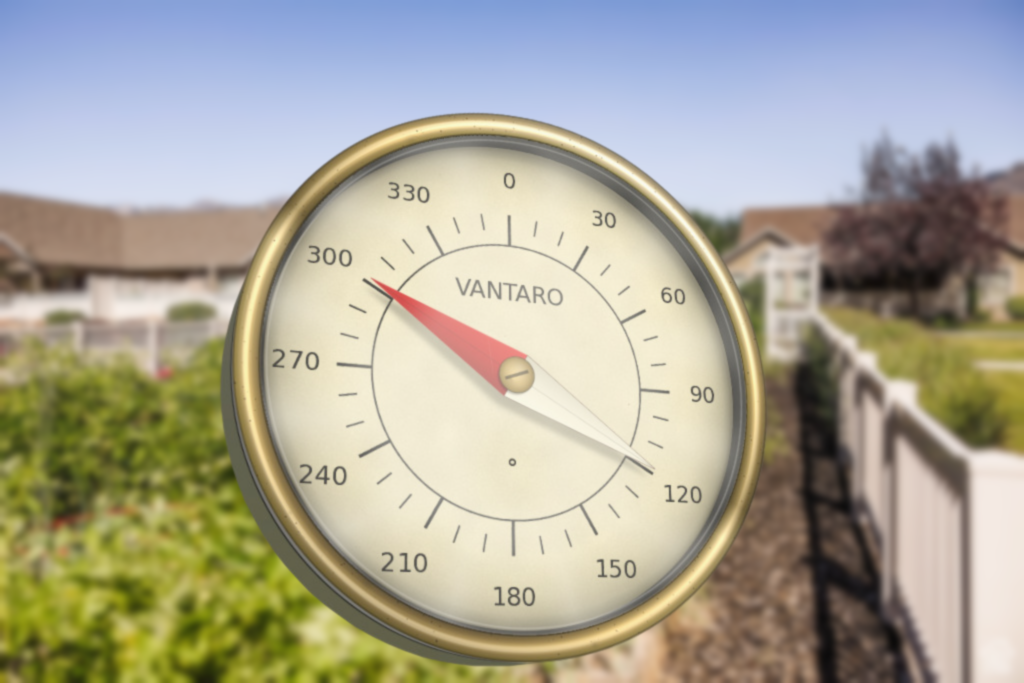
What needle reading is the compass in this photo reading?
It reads 300 °
